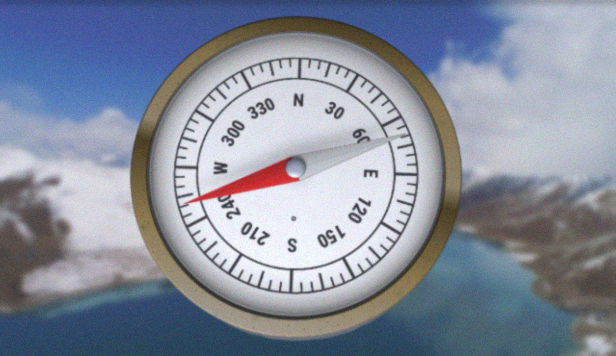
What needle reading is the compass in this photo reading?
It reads 250 °
